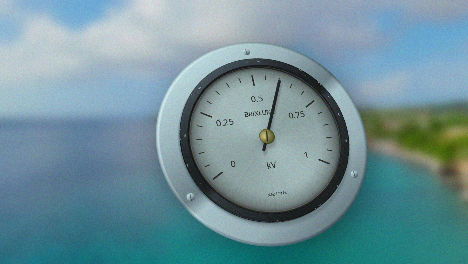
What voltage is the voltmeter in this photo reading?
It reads 0.6 kV
